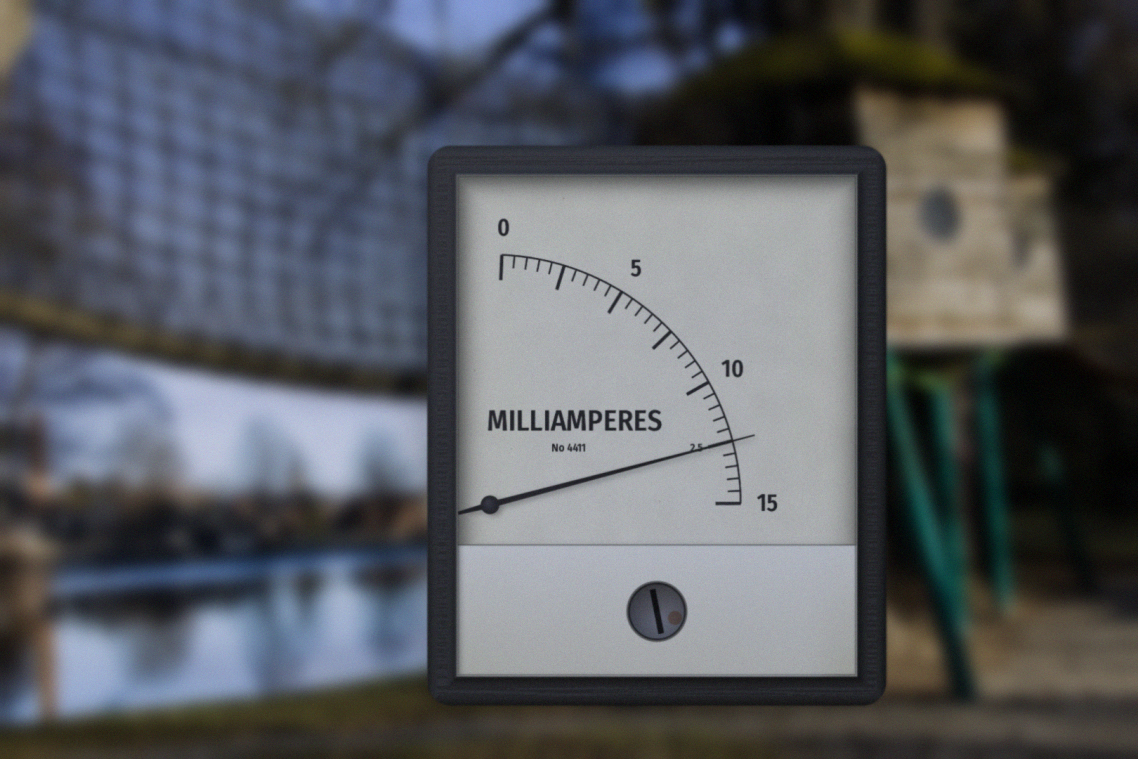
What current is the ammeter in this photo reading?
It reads 12.5 mA
